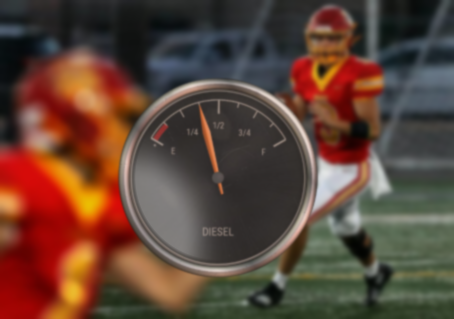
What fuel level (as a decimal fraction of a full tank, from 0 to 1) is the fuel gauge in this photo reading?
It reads 0.375
